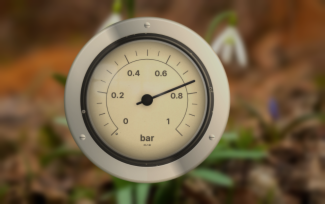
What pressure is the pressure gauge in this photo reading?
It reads 0.75 bar
